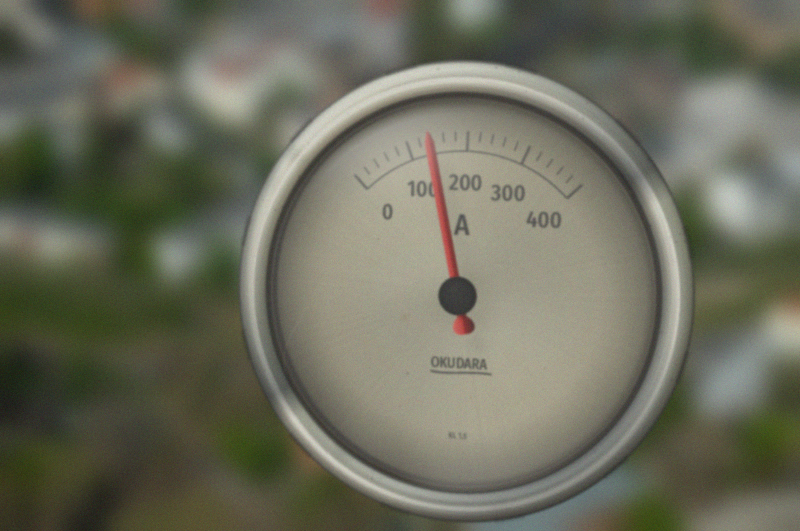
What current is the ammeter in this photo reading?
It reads 140 A
